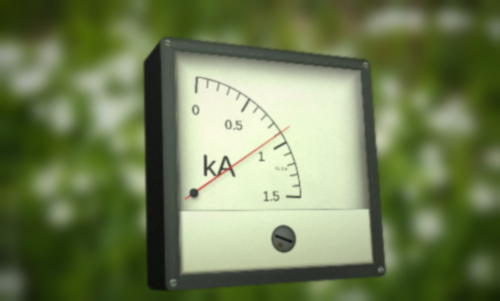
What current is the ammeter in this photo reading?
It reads 0.9 kA
